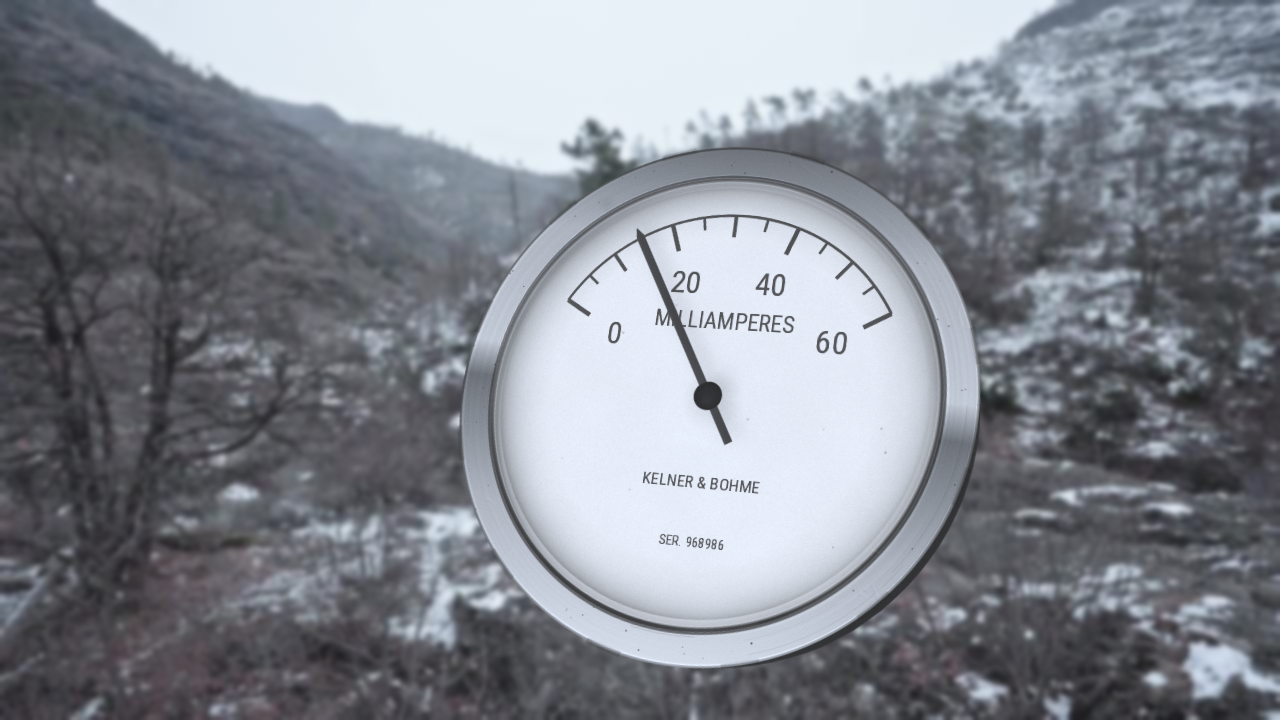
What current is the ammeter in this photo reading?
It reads 15 mA
